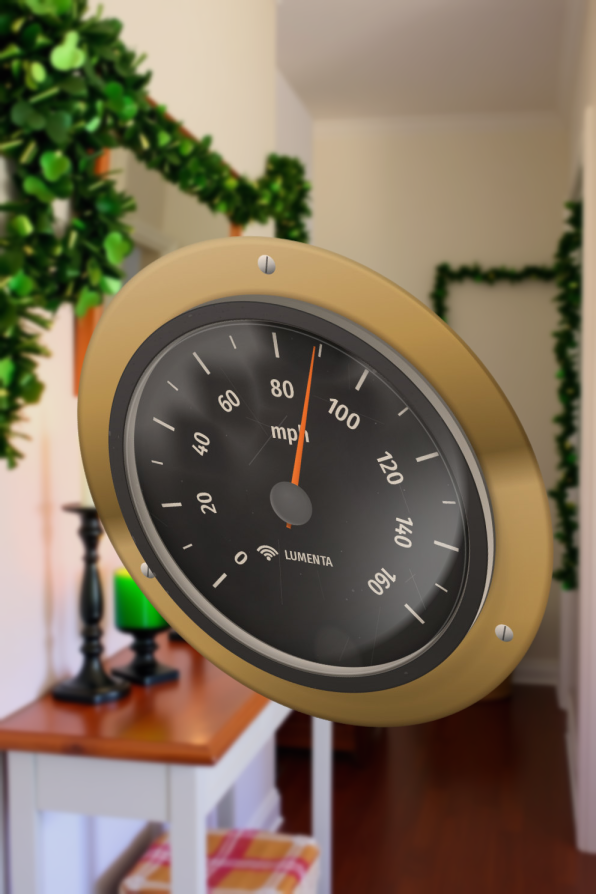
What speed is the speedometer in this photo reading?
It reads 90 mph
